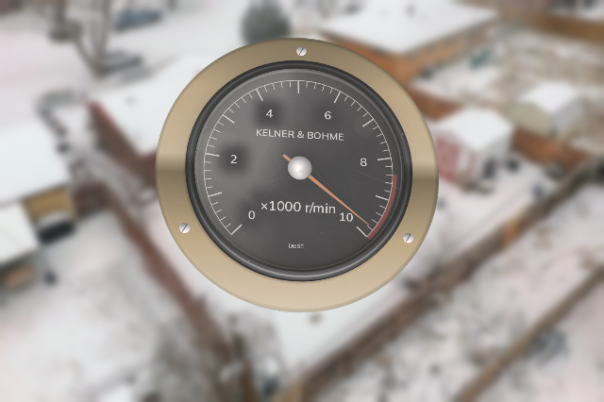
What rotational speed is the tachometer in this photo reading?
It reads 9800 rpm
